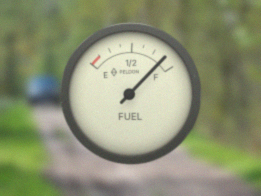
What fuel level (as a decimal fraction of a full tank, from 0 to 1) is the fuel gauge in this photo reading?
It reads 0.875
